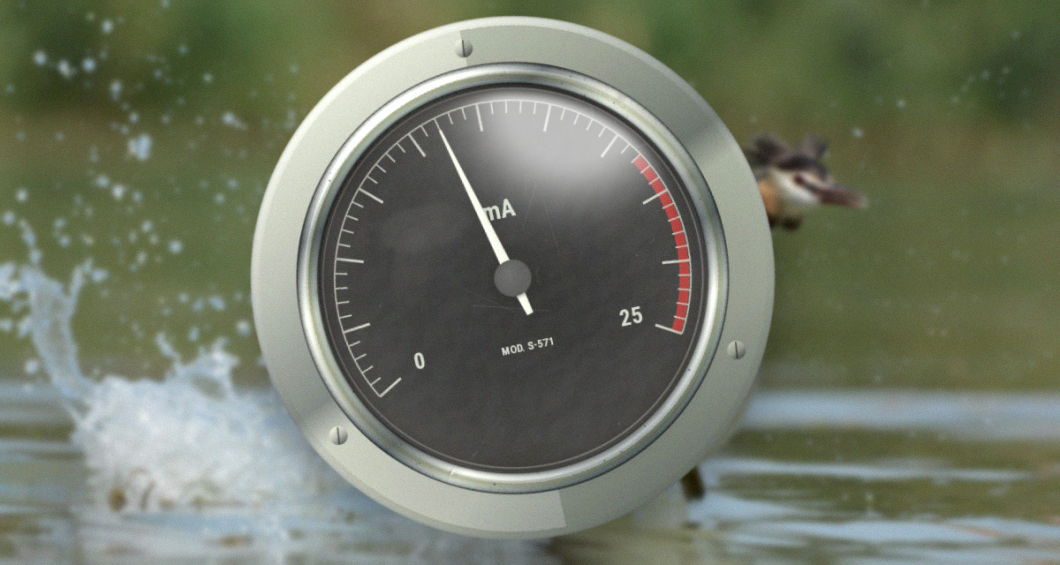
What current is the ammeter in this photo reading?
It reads 11 mA
